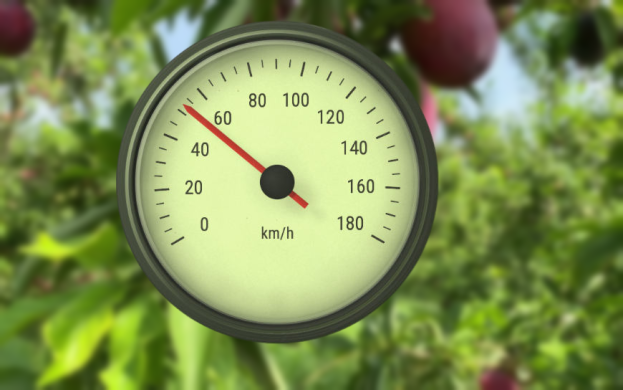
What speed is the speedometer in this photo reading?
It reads 52.5 km/h
